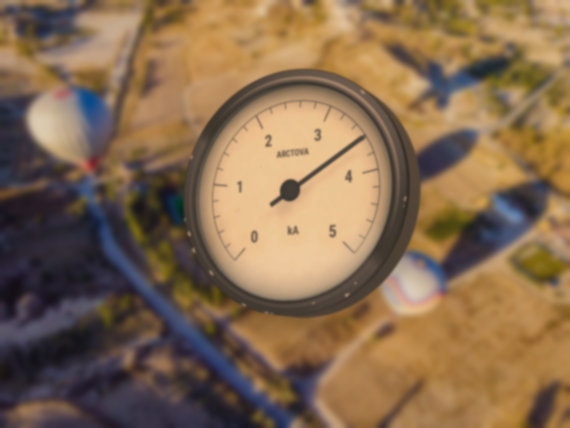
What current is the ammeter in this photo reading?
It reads 3.6 kA
